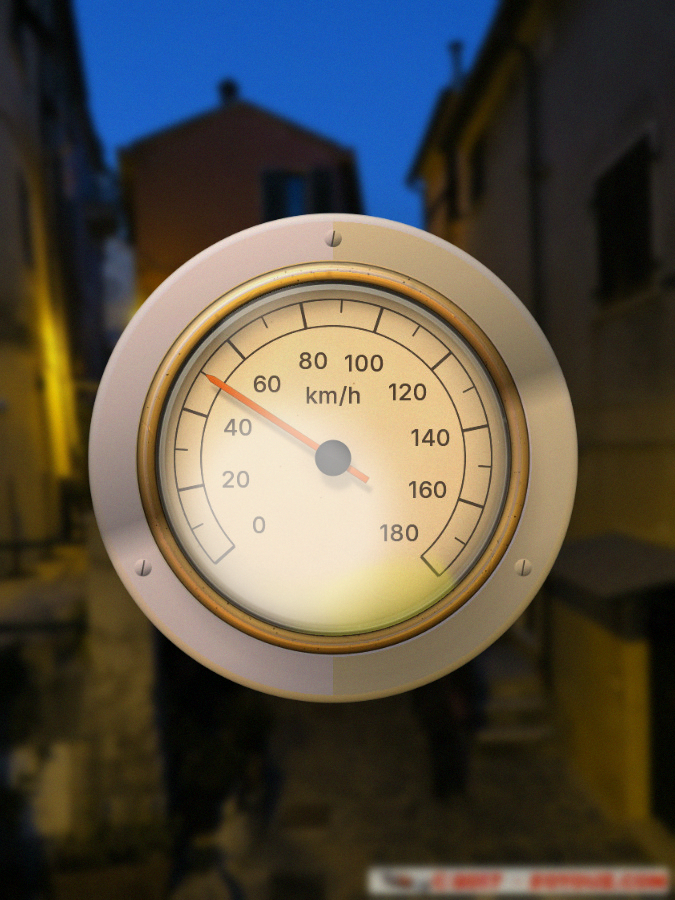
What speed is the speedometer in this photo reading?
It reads 50 km/h
